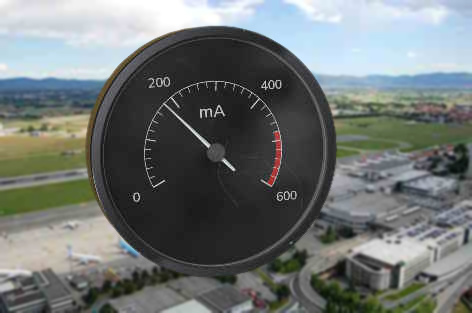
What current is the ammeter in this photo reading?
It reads 180 mA
